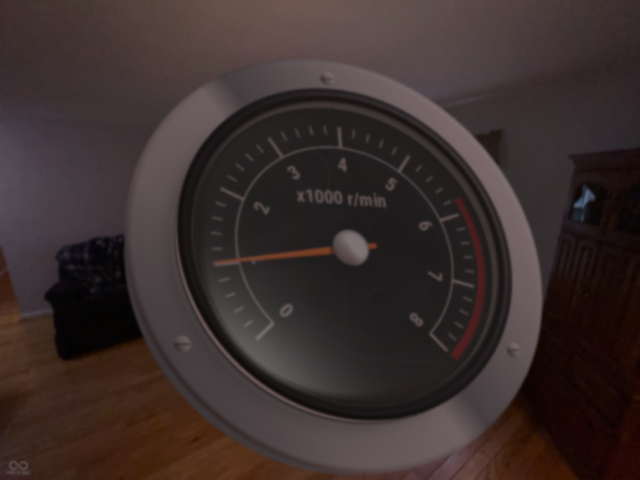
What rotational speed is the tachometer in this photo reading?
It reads 1000 rpm
